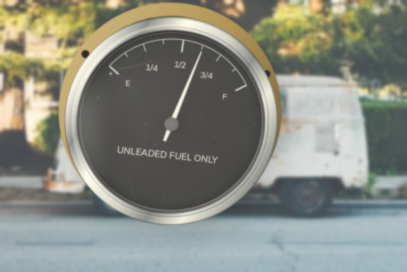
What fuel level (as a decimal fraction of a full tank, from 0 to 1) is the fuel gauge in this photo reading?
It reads 0.625
